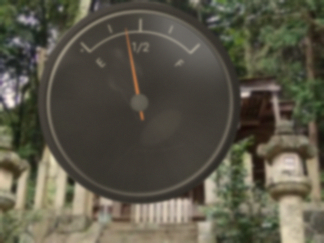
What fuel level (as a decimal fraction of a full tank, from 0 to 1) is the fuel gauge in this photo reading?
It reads 0.375
